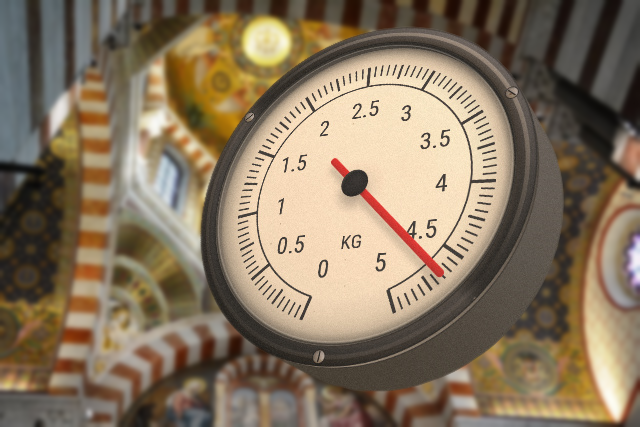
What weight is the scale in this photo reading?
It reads 4.65 kg
